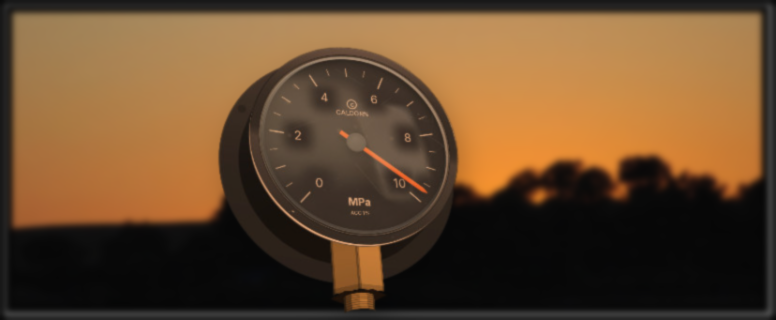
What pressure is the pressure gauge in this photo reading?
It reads 9.75 MPa
